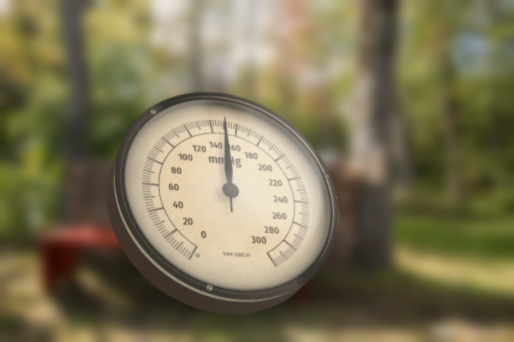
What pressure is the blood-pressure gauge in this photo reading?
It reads 150 mmHg
